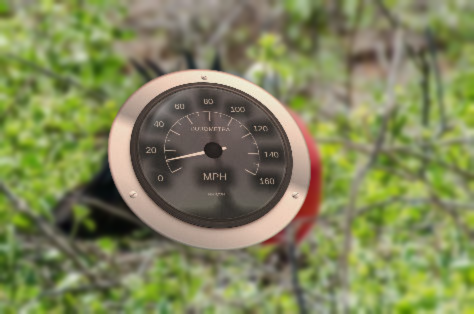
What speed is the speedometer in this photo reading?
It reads 10 mph
